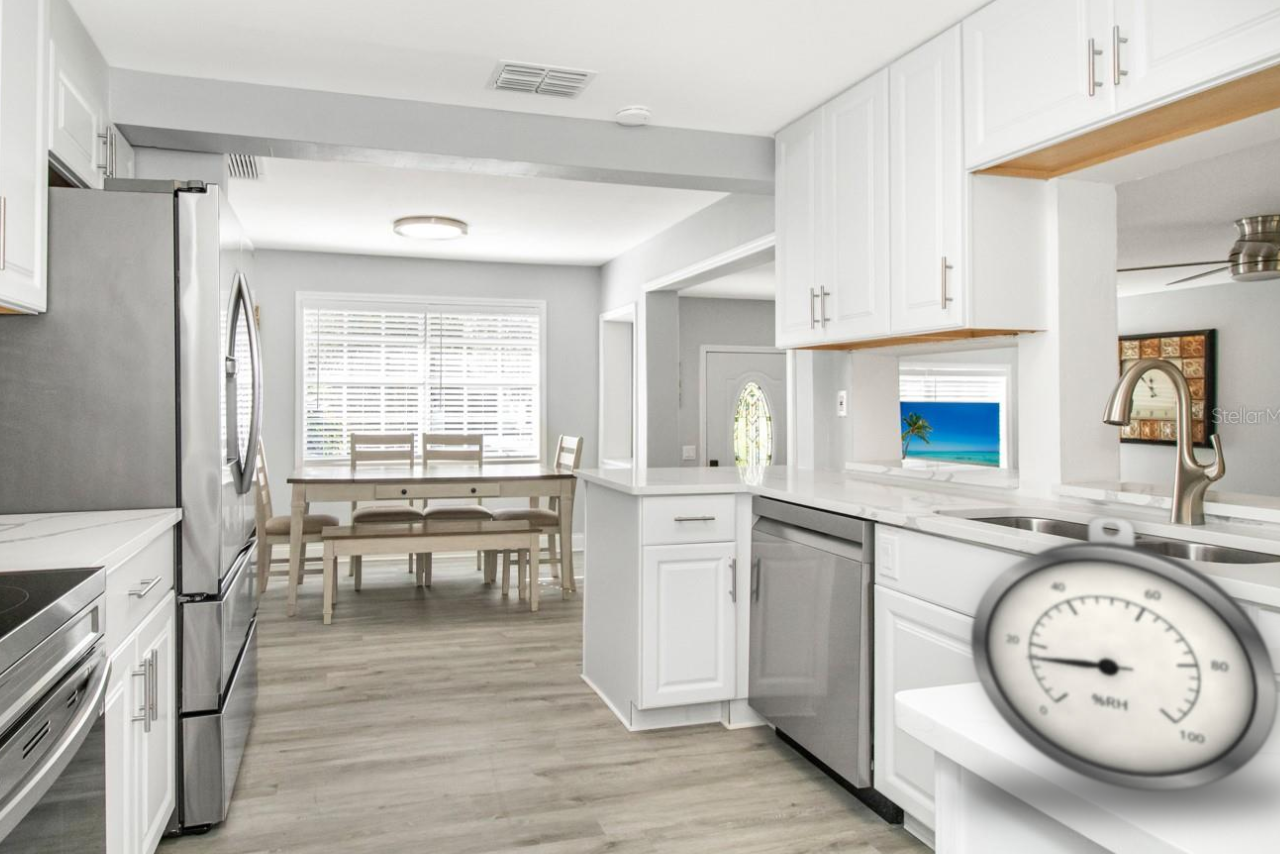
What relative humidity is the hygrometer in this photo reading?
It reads 16 %
